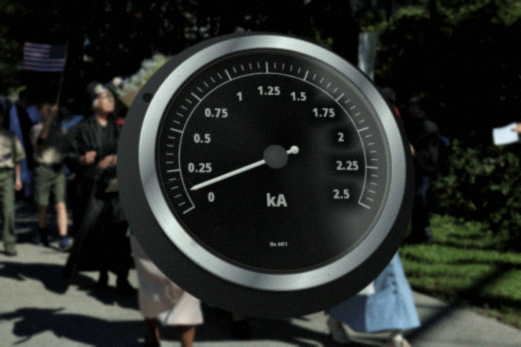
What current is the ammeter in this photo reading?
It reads 0.1 kA
